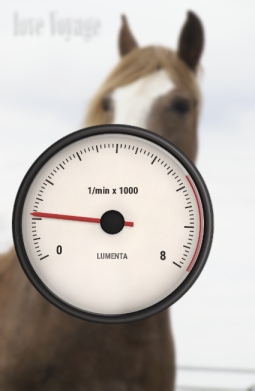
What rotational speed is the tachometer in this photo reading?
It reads 1100 rpm
